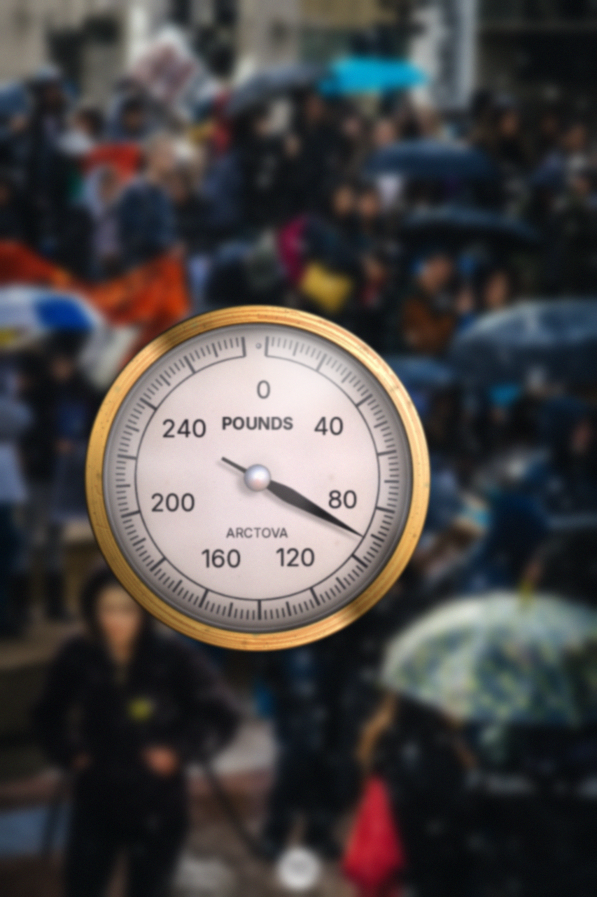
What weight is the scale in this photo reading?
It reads 92 lb
